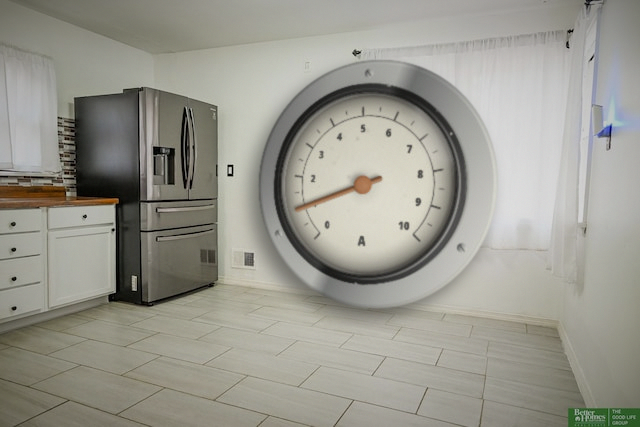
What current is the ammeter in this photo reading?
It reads 1 A
